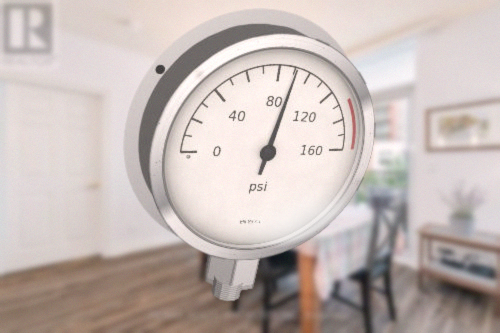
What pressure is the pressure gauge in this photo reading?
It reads 90 psi
